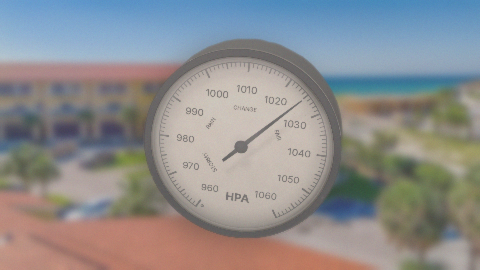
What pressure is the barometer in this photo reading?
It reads 1025 hPa
